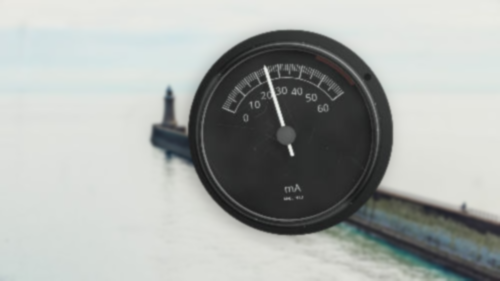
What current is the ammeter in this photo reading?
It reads 25 mA
